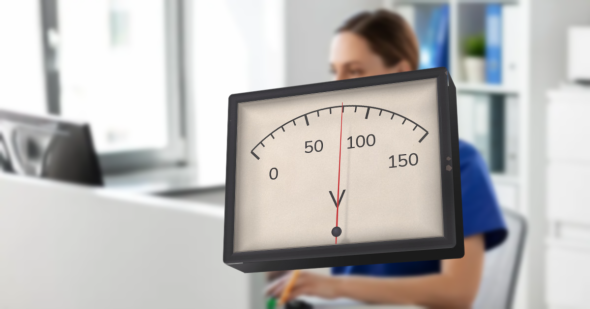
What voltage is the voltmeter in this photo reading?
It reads 80 V
